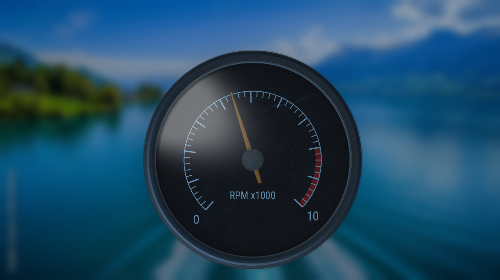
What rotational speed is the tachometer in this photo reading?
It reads 4400 rpm
